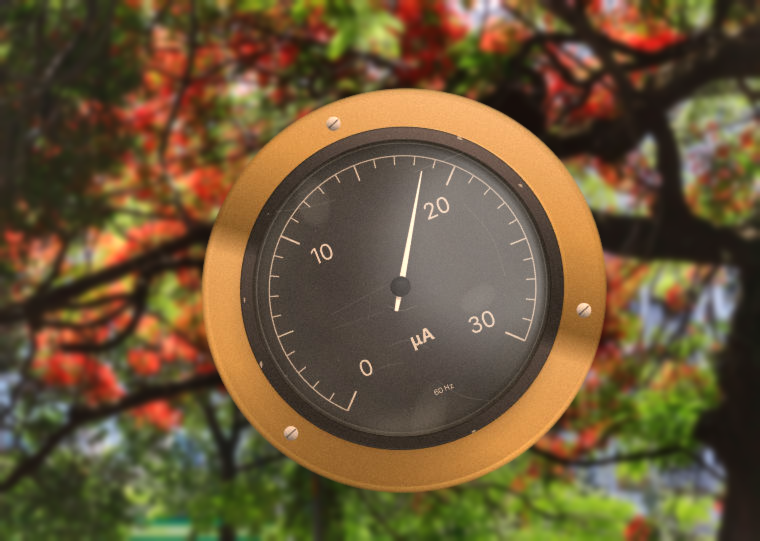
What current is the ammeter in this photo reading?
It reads 18.5 µA
